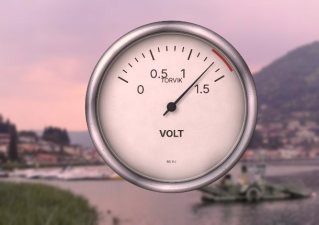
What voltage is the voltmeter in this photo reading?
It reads 1.3 V
